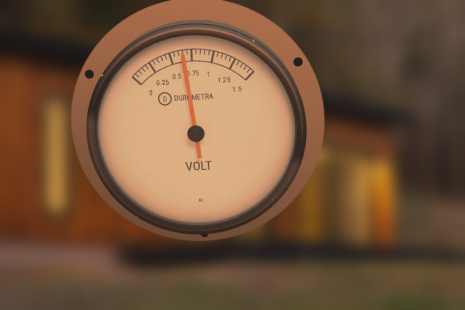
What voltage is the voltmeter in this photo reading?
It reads 0.65 V
